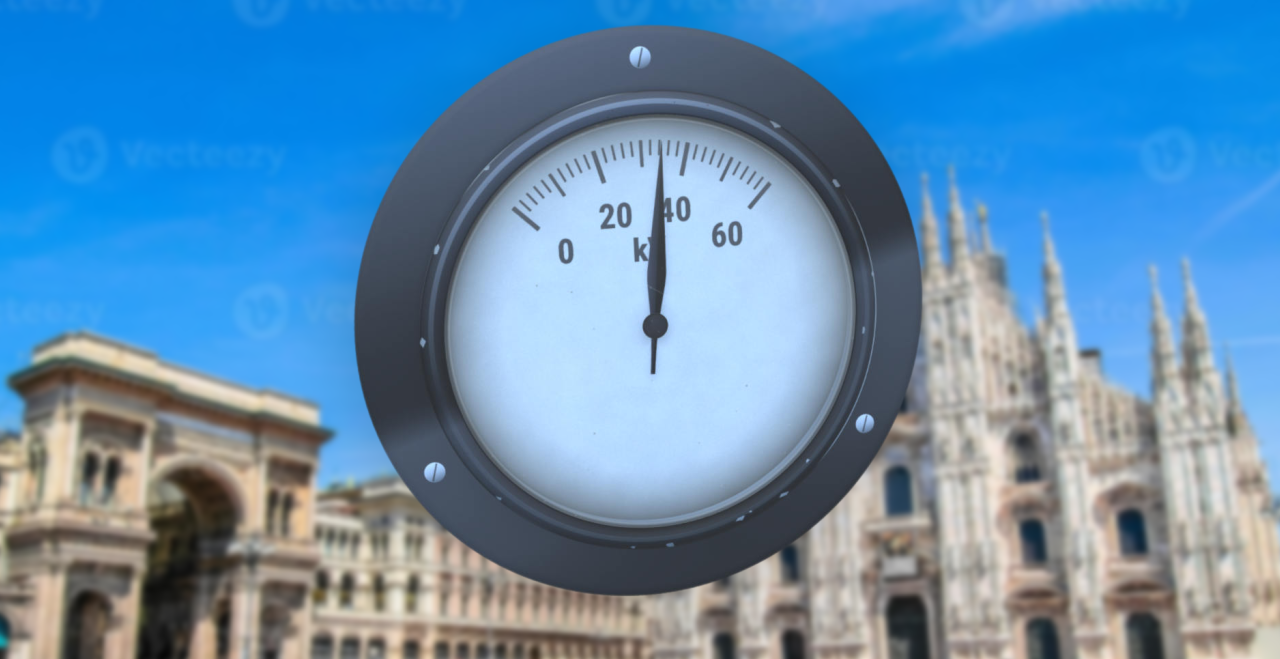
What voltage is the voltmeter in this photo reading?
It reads 34 kV
